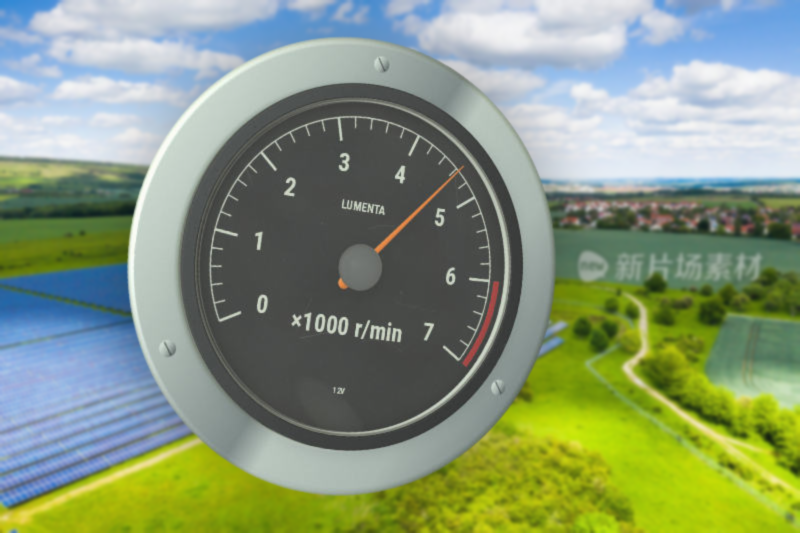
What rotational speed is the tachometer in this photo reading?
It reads 4600 rpm
